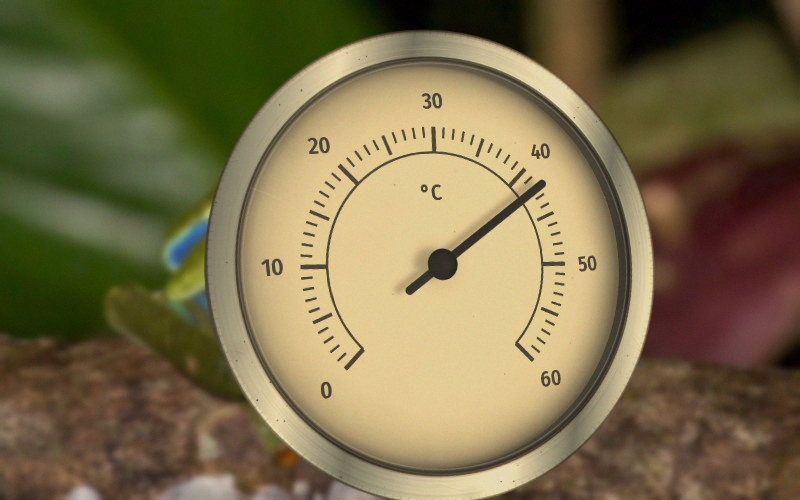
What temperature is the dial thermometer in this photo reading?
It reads 42 °C
